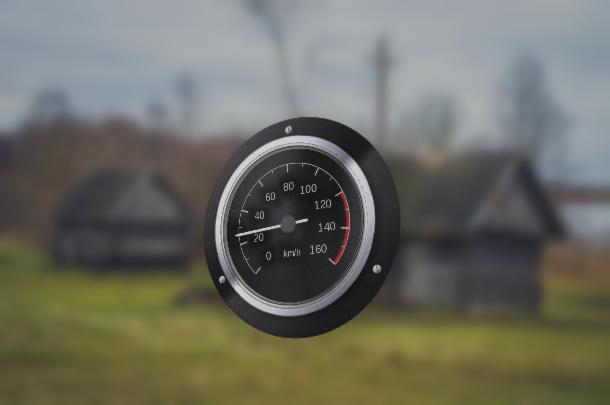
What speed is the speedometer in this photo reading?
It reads 25 km/h
